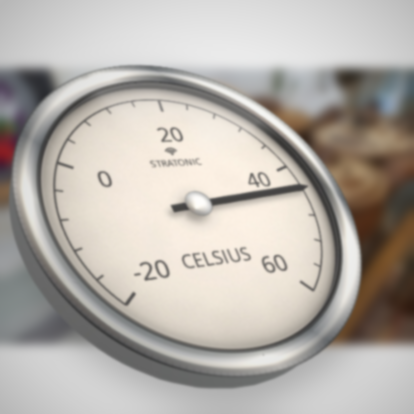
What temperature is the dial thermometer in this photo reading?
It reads 44 °C
